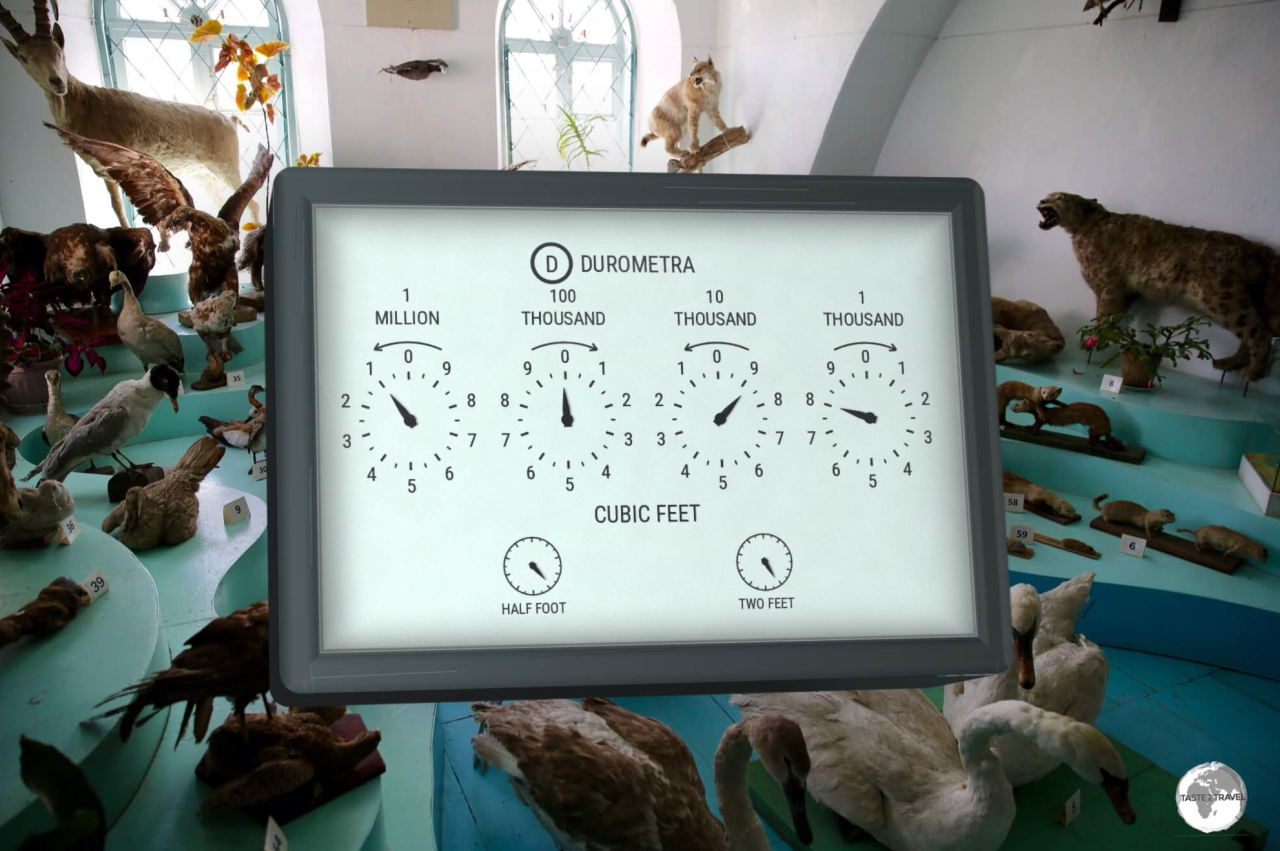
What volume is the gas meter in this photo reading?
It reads 98800 ft³
